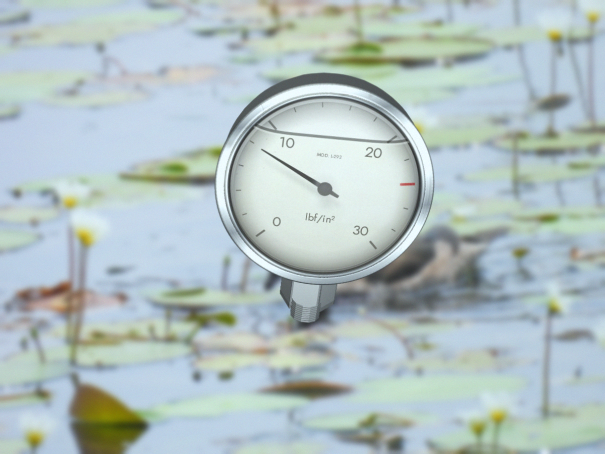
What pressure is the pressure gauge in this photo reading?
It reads 8 psi
